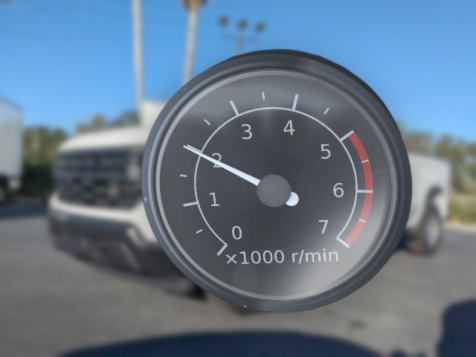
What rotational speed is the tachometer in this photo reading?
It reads 2000 rpm
